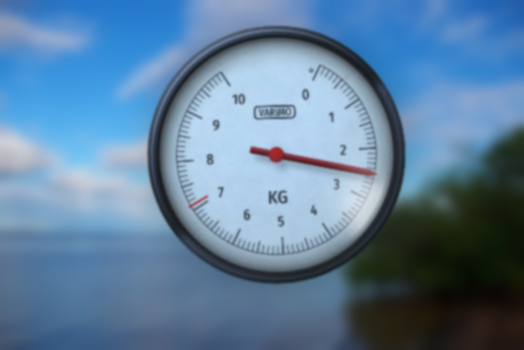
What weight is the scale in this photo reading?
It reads 2.5 kg
